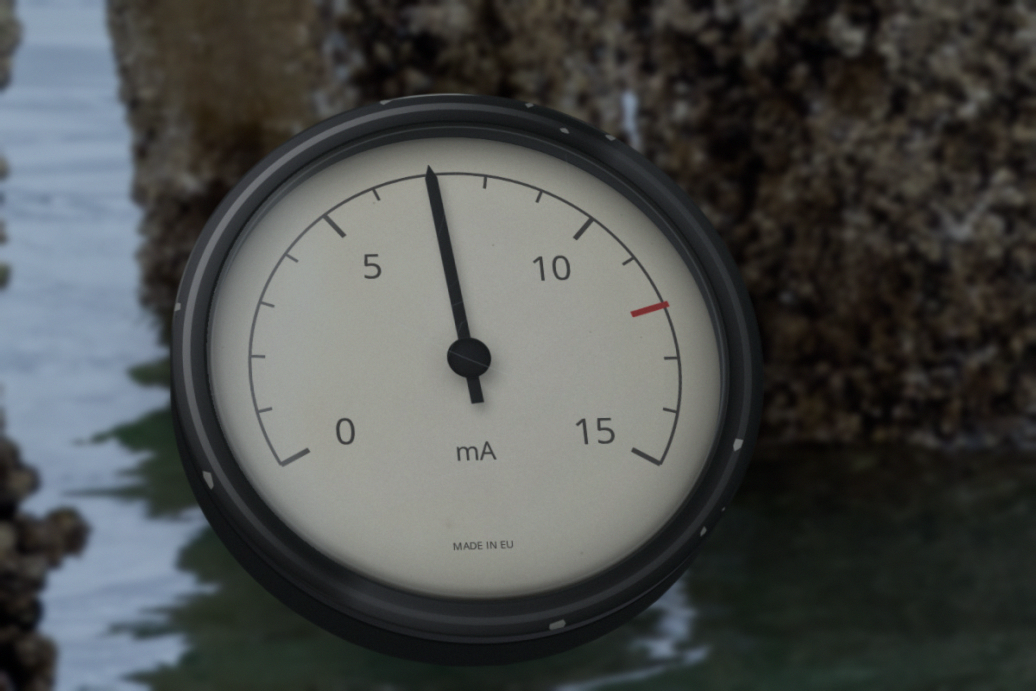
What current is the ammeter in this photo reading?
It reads 7 mA
